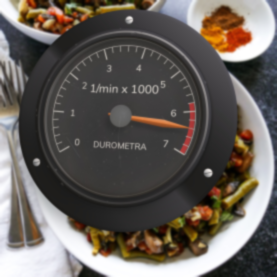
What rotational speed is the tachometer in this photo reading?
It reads 6400 rpm
